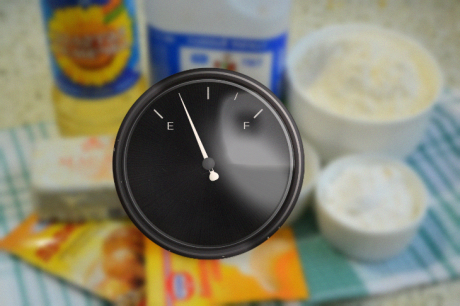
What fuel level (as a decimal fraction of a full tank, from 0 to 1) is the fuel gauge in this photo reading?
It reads 0.25
